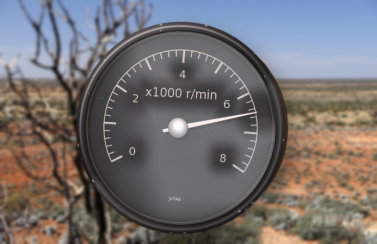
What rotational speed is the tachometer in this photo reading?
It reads 6500 rpm
